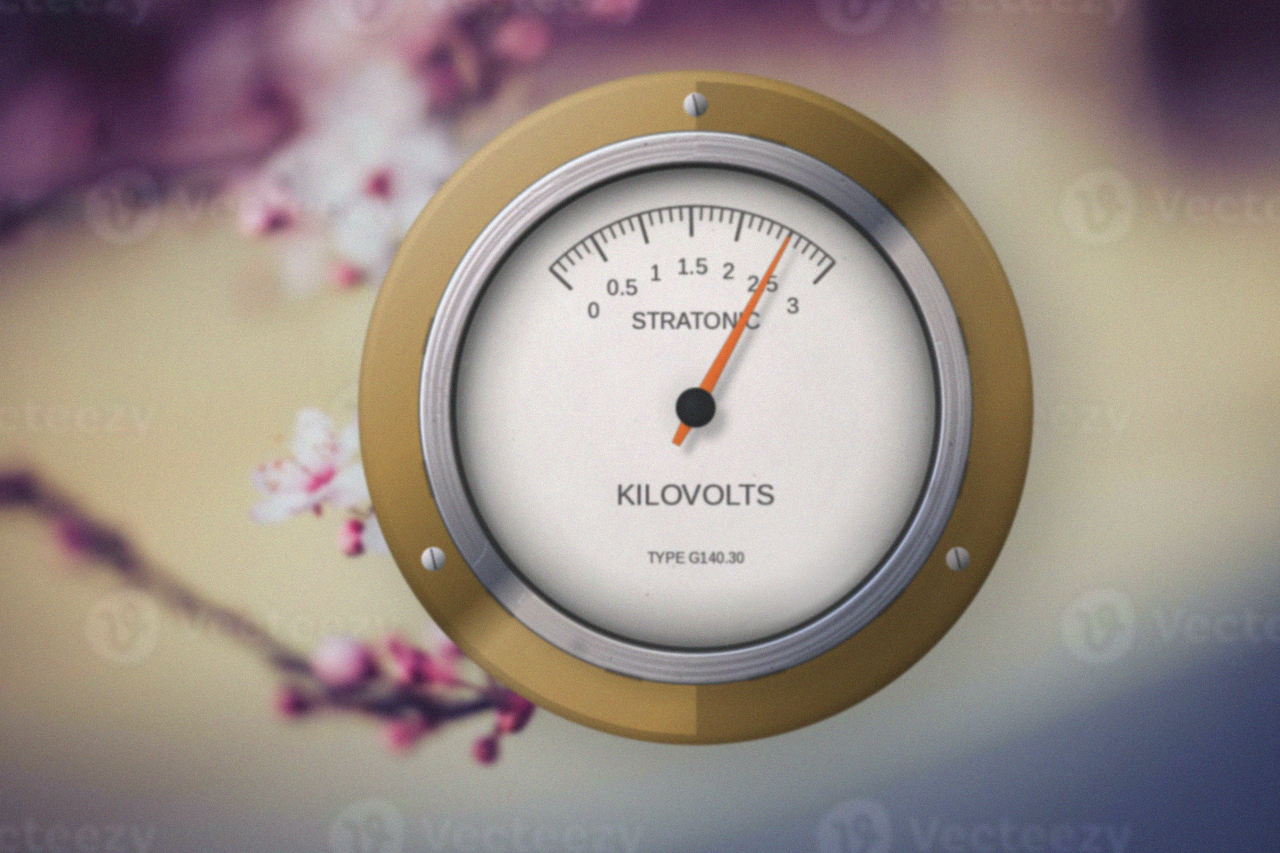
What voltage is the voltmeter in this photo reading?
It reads 2.5 kV
